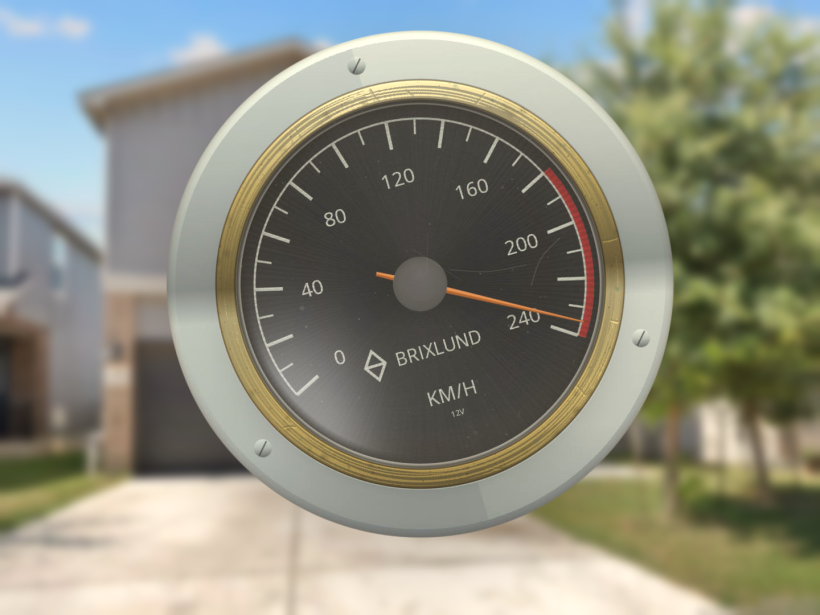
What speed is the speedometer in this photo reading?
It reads 235 km/h
